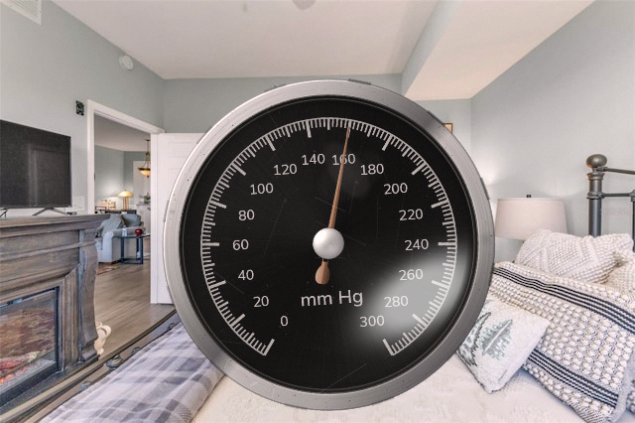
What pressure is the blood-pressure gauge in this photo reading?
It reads 160 mmHg
